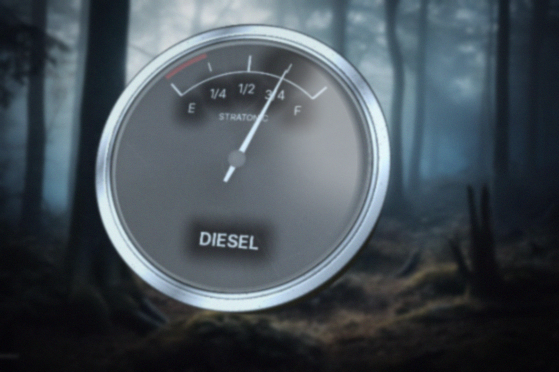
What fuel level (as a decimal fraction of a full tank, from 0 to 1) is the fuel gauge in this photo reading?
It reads 0.75
